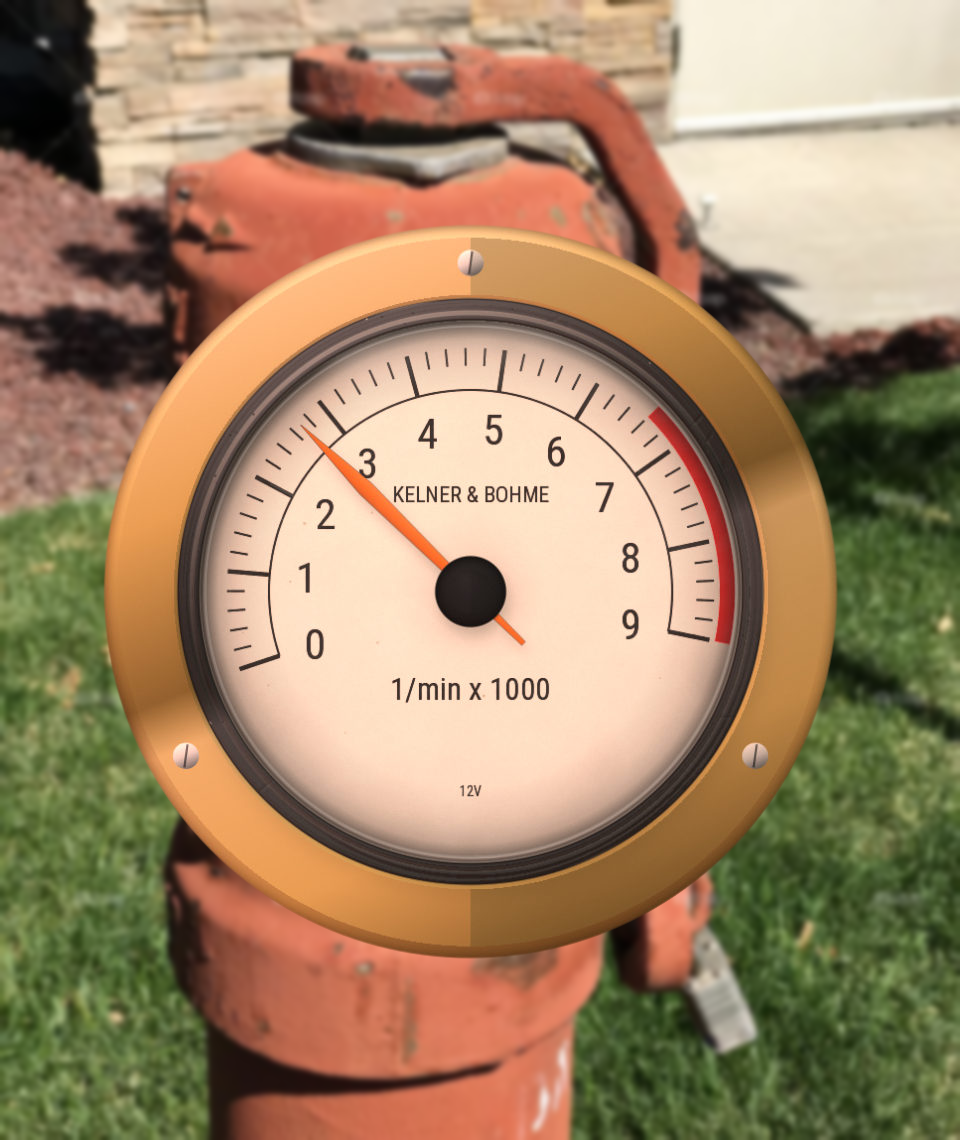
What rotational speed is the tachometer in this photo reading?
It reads 2700 rpm
